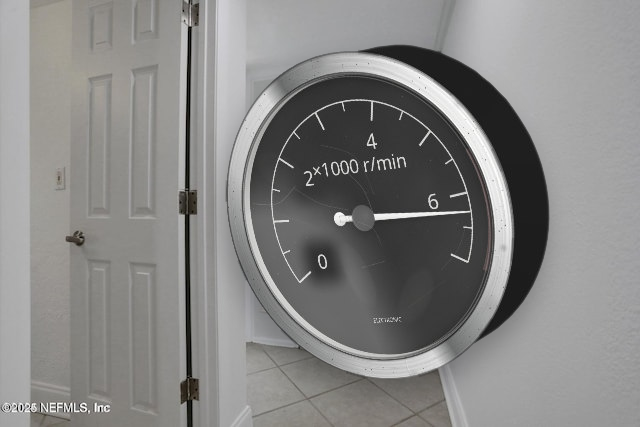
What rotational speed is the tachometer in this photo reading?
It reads 6250 rpm
